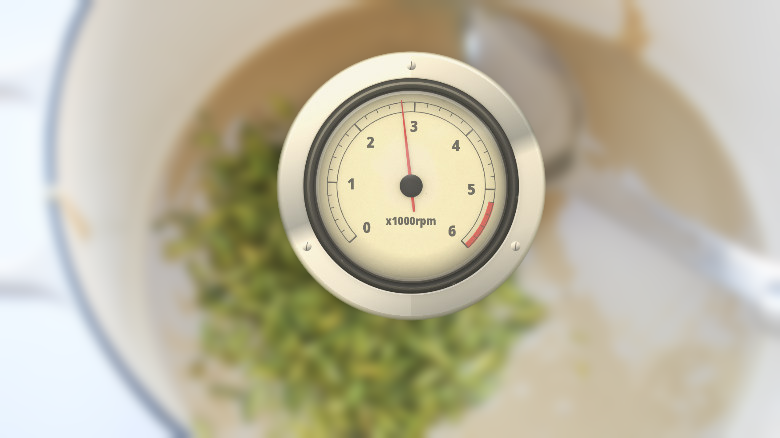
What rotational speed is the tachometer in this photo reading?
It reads 2800 rpm
